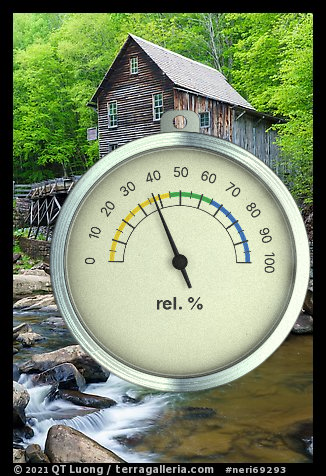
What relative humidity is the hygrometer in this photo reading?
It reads 37.5 %
